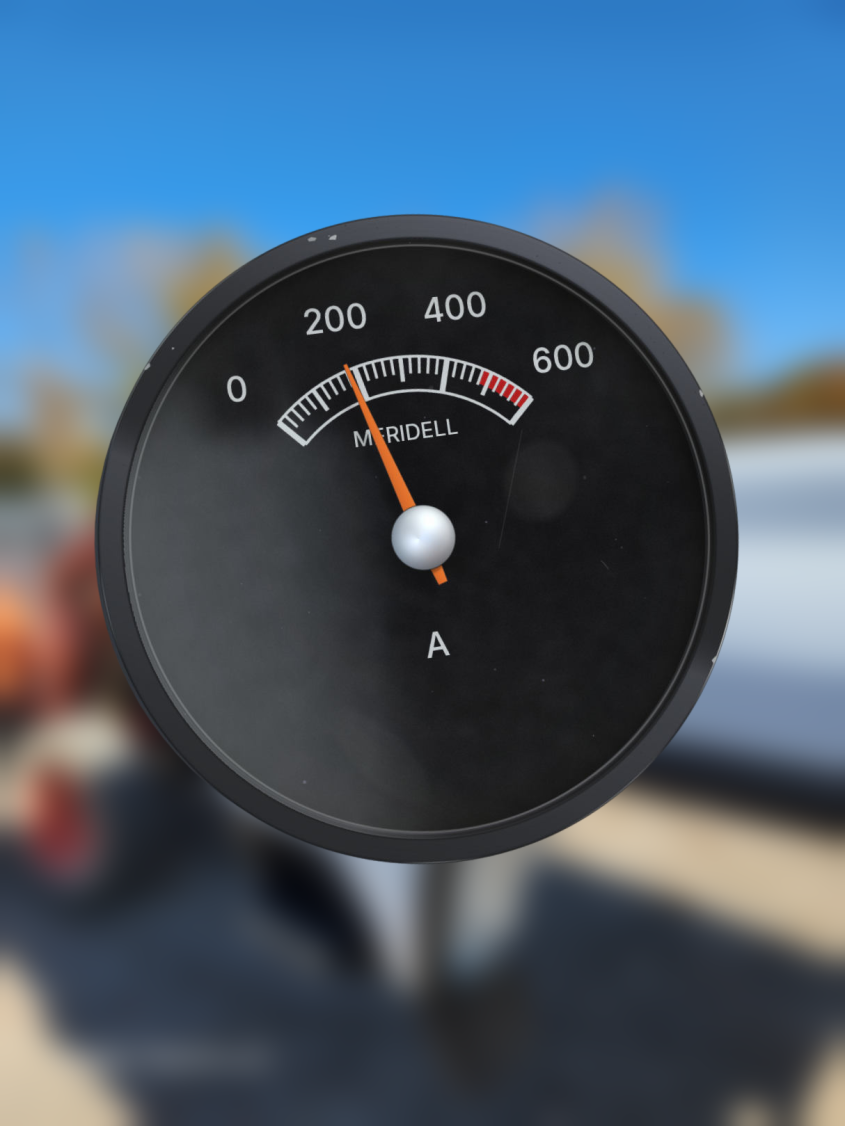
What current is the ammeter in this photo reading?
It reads 180 A
